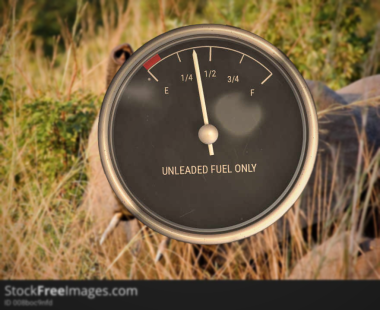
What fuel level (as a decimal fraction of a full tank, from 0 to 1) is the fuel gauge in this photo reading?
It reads 0.375
